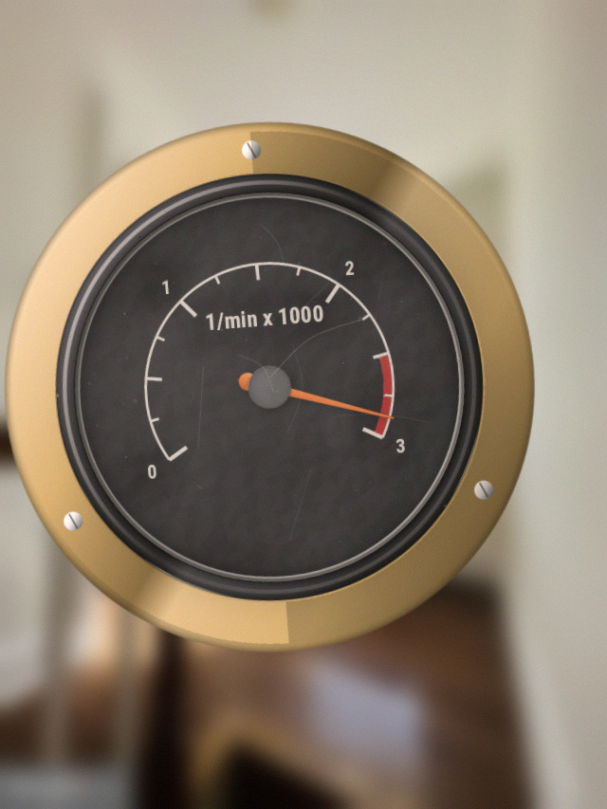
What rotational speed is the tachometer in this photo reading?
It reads 2875 rpm
